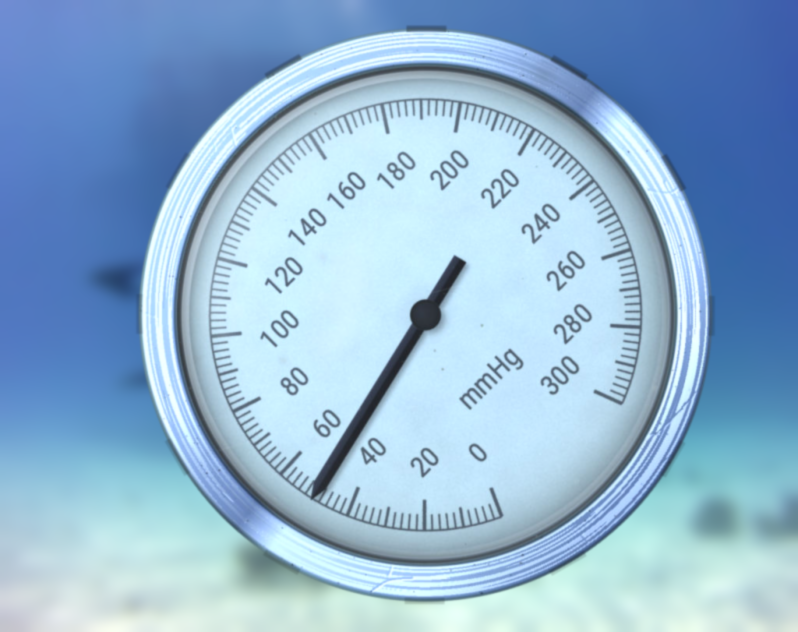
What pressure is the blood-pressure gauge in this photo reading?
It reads 50 mmHg
